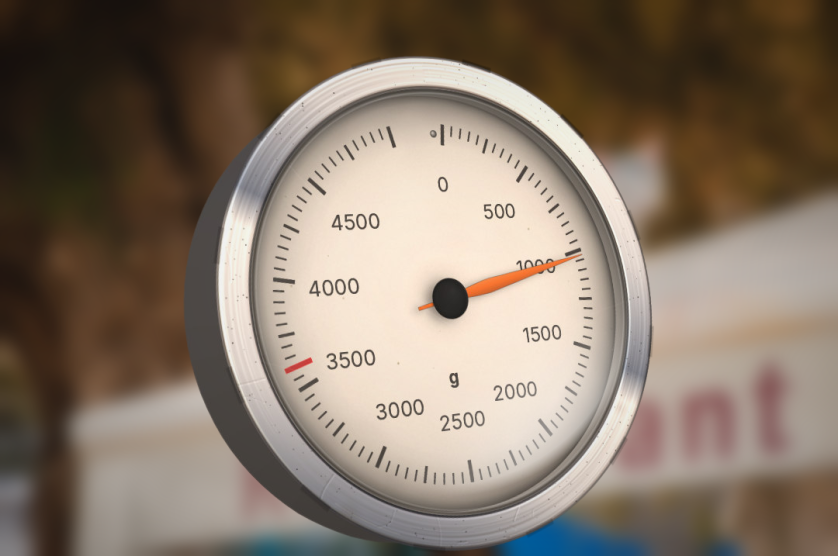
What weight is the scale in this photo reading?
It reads 1025 g
